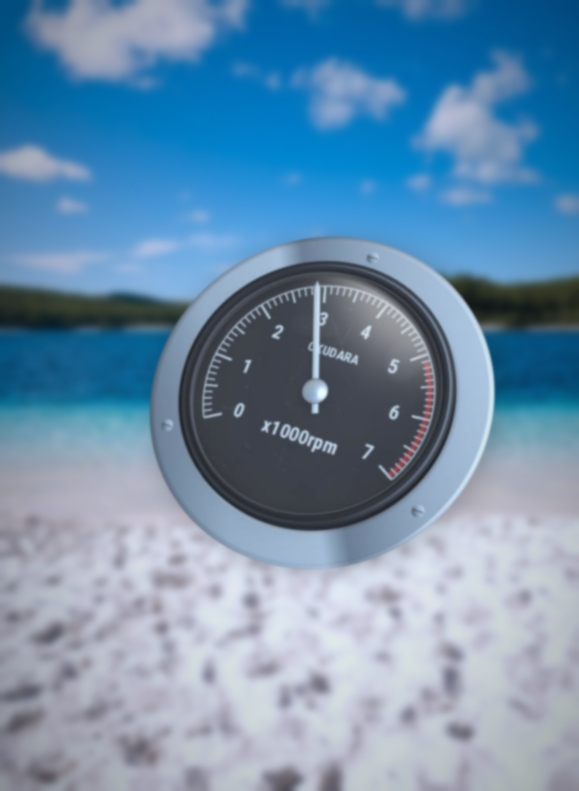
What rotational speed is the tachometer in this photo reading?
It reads 2900 rpm
